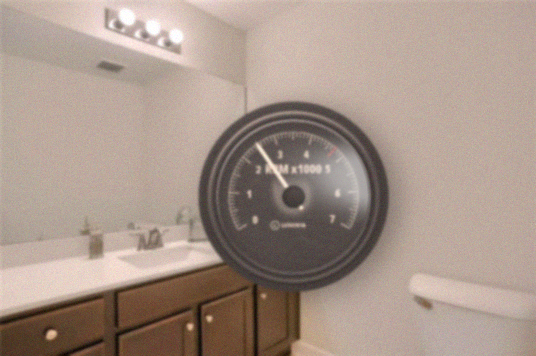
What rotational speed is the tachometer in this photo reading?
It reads 2500 rpm
